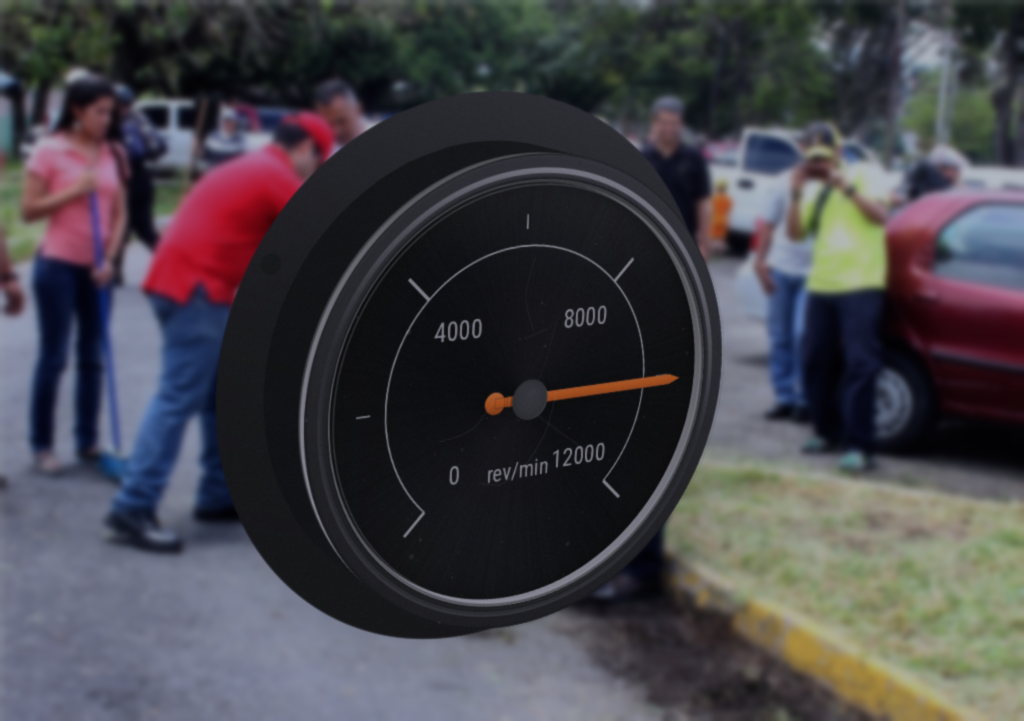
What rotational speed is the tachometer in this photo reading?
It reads 10000 rpm
